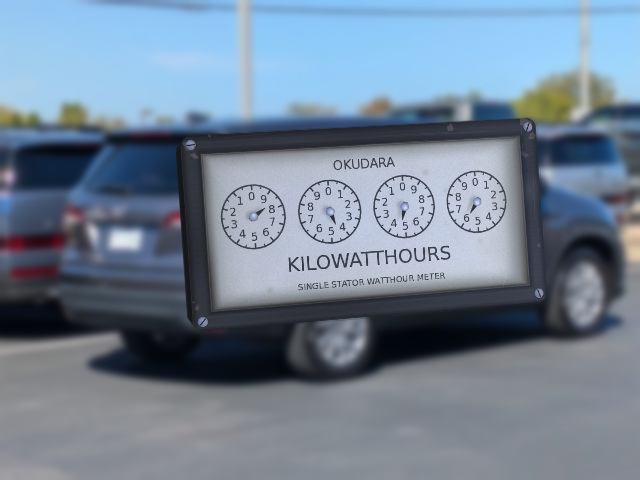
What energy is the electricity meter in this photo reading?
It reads 8446 kWh
